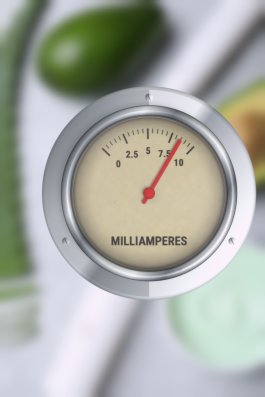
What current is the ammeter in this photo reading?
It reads 8.5 mA
